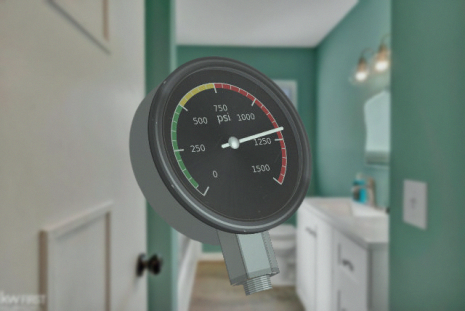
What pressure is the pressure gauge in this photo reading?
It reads 1200 psi
